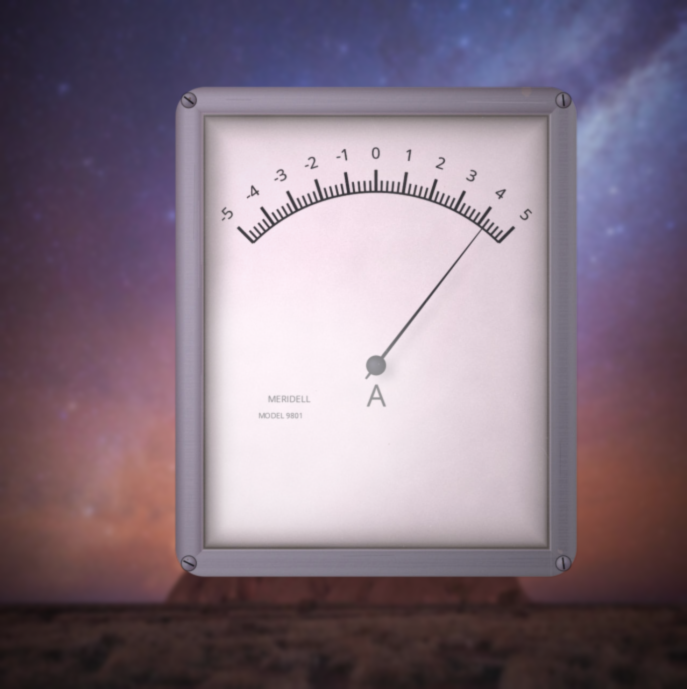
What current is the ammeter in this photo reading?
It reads 4.2 A
